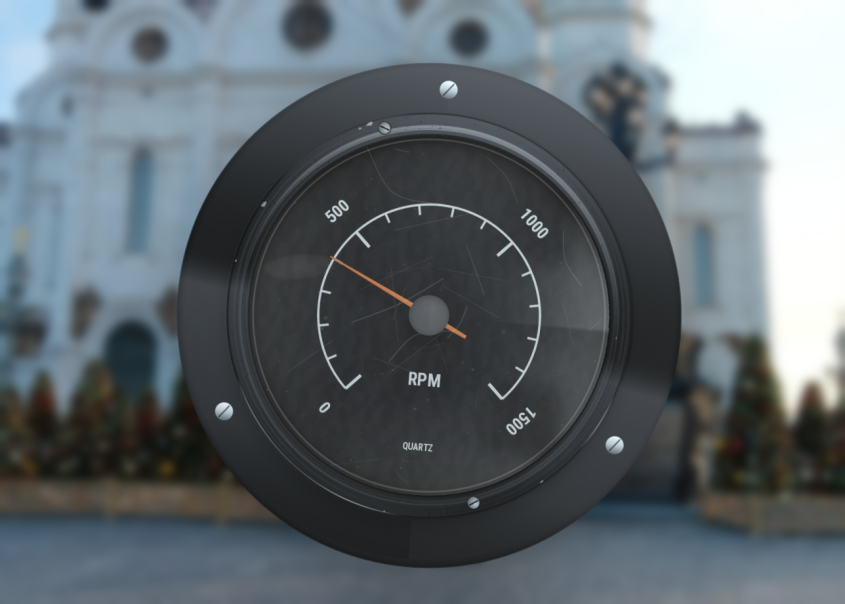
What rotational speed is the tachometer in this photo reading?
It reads 400 rpm
